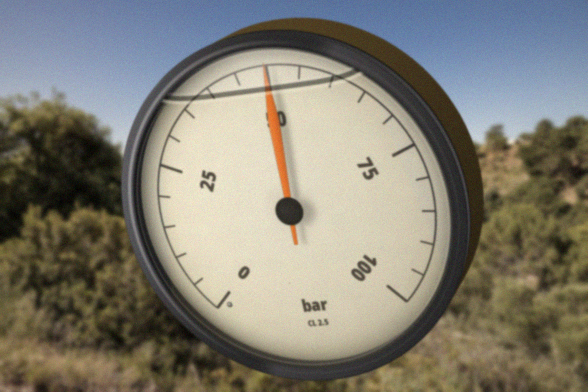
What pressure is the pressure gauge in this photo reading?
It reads 50 bar
